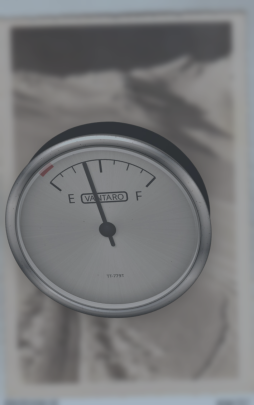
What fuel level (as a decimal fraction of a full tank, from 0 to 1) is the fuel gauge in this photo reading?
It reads 0.375
